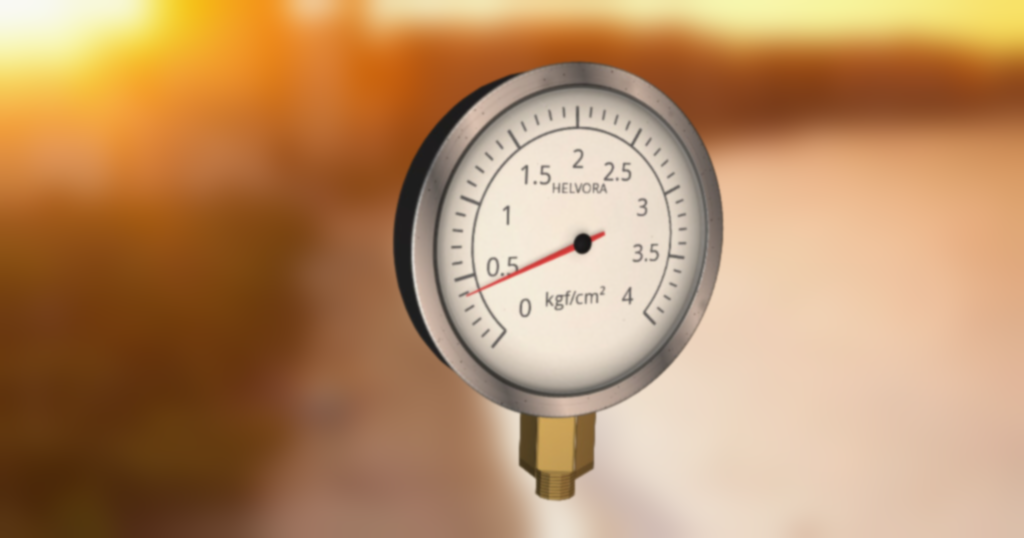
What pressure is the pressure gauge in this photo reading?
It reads 0.4 kg/cm²
